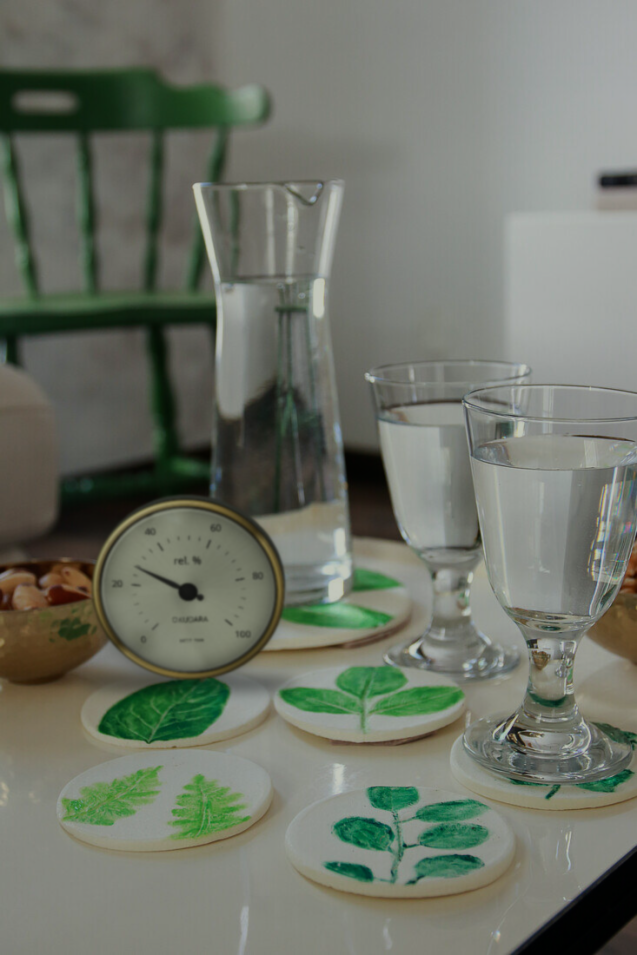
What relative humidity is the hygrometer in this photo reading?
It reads 28 %
